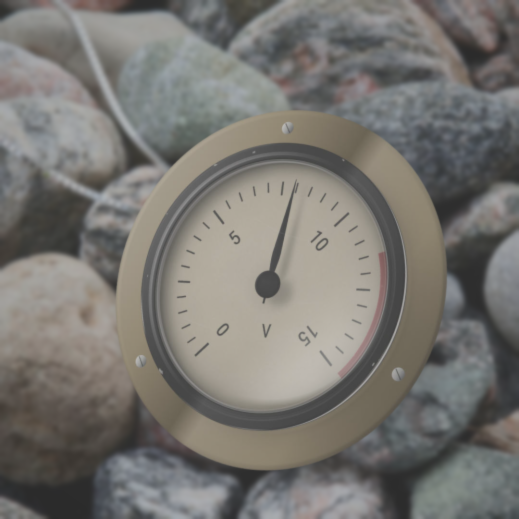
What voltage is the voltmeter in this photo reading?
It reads 8 V
